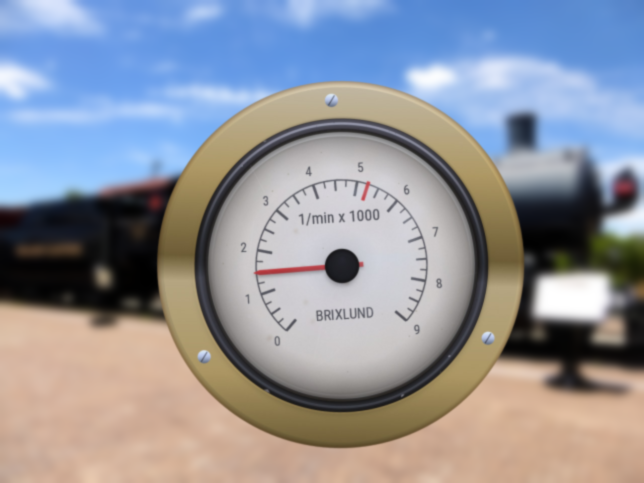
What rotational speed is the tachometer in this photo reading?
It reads 1500 rpm
